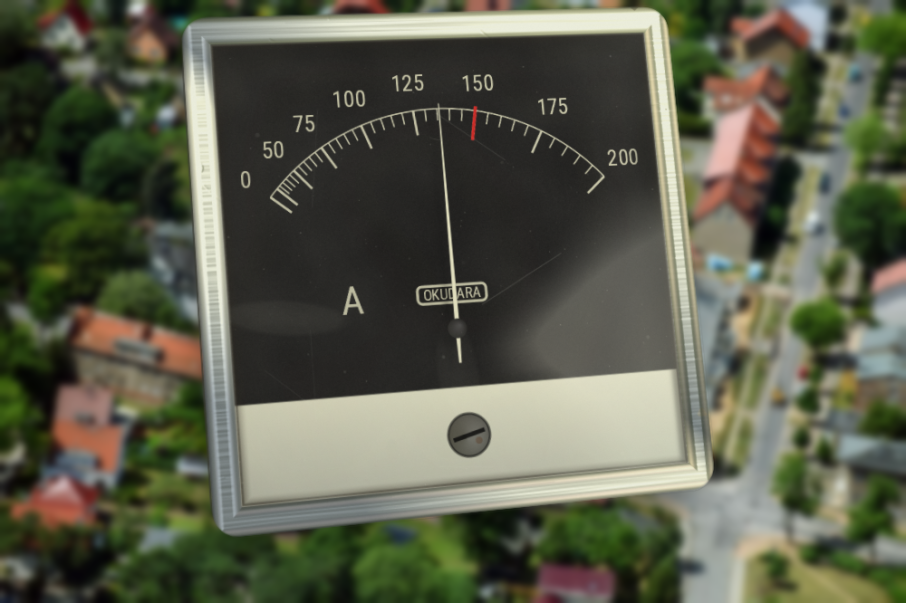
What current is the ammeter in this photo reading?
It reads 135 A
